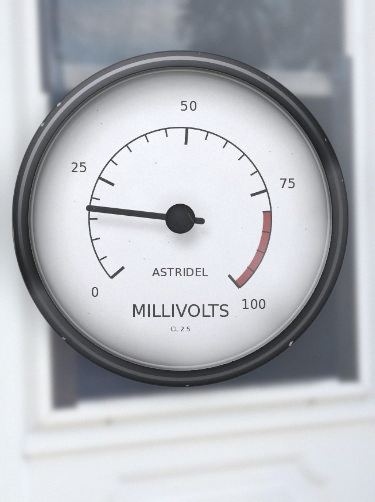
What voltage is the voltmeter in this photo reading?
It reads 17.5 mV
